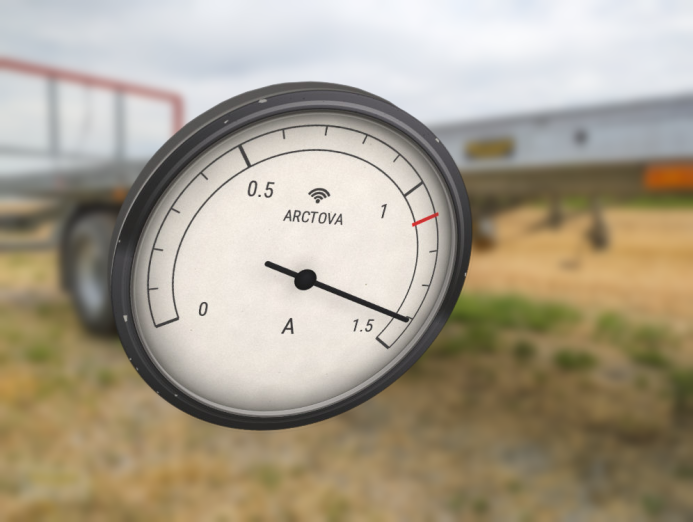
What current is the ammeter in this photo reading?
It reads 1.4 A
